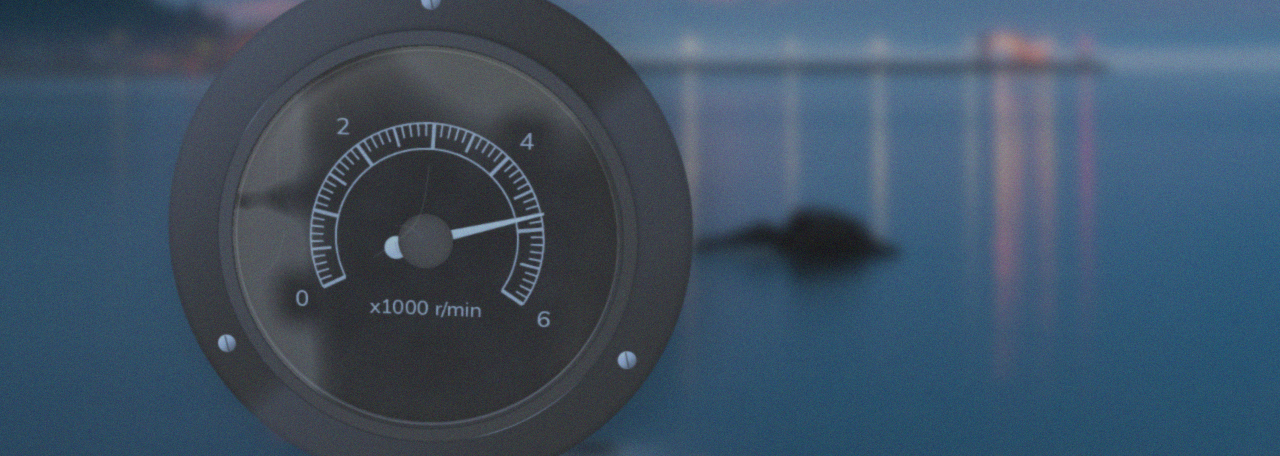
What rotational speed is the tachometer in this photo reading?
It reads 4800 rpm
